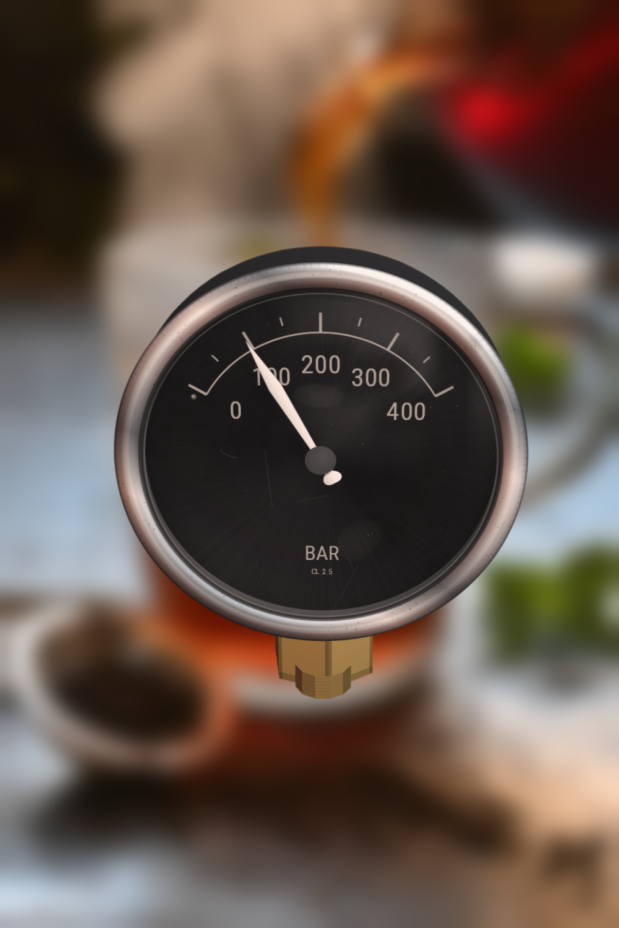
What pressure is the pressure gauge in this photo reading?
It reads 100 bar
